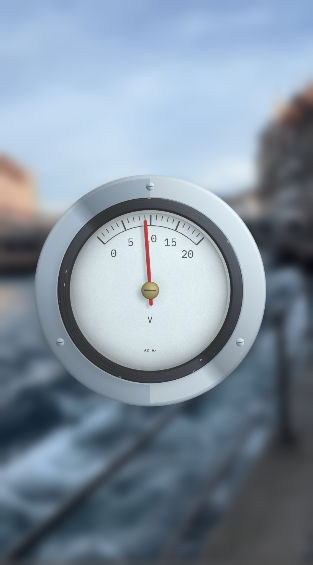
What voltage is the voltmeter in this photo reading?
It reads 9 V
